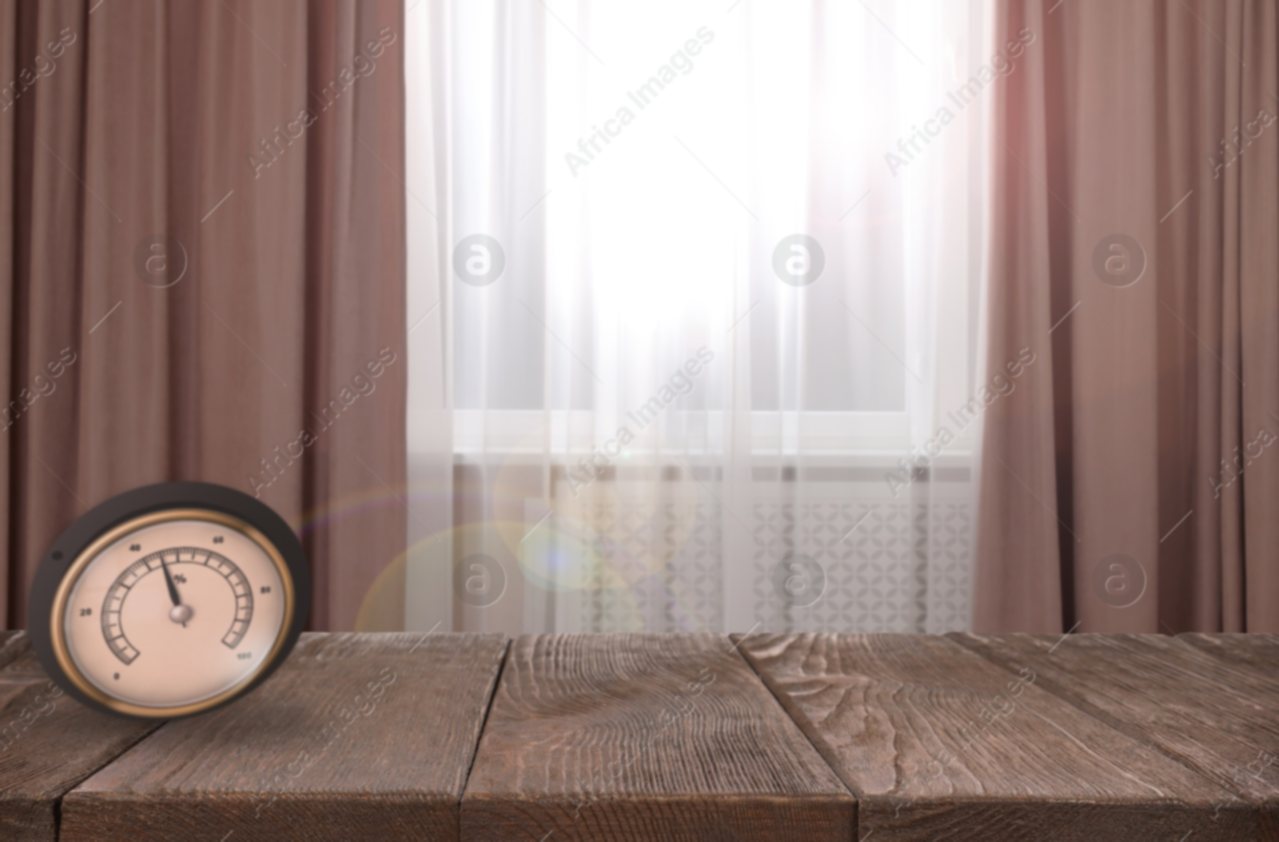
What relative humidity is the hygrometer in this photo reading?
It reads 45 %
